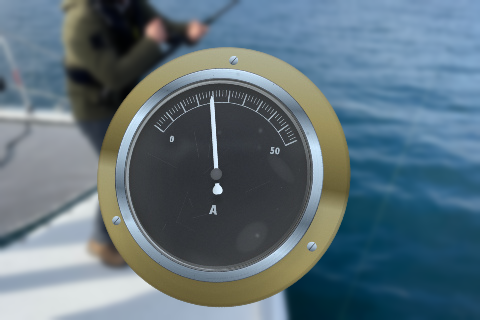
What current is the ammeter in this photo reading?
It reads 20 A
